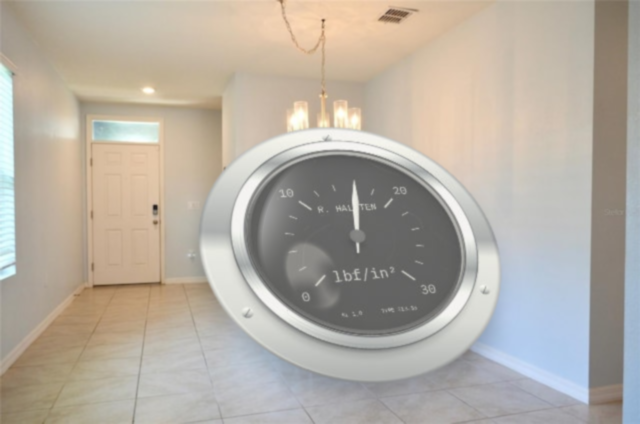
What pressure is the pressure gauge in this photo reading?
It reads 16 psi
